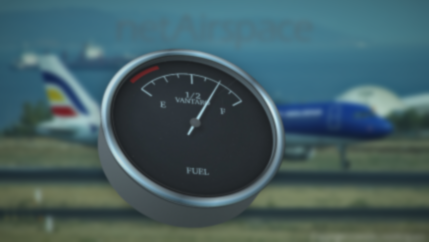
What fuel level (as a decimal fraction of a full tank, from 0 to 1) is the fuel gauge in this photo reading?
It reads 0.75
